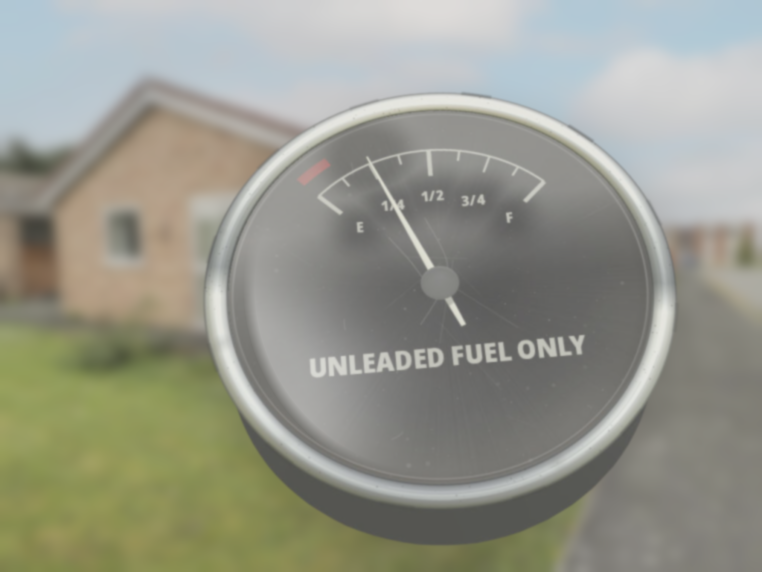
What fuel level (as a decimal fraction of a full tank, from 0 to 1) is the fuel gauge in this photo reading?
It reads 0.25
